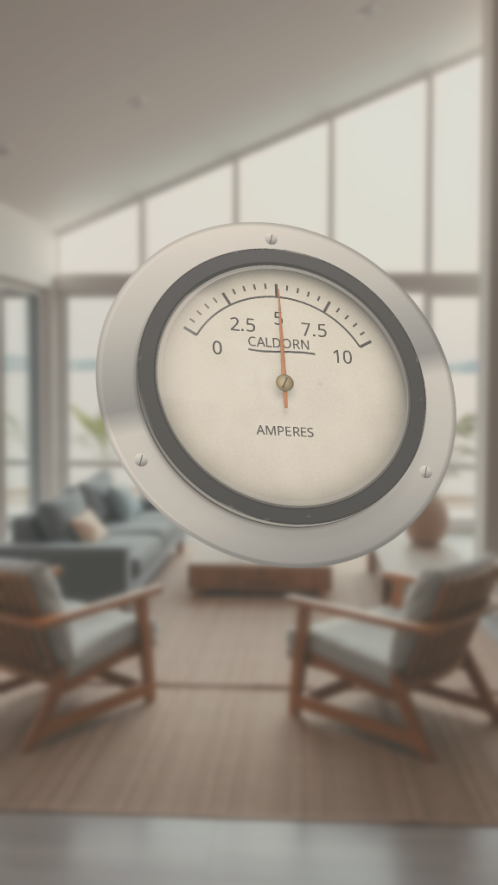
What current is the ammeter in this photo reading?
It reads 5 A
